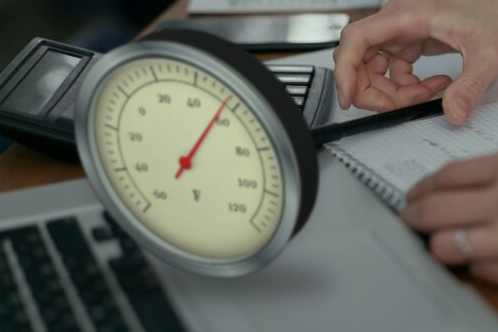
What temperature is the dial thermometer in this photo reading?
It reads 56 °F
